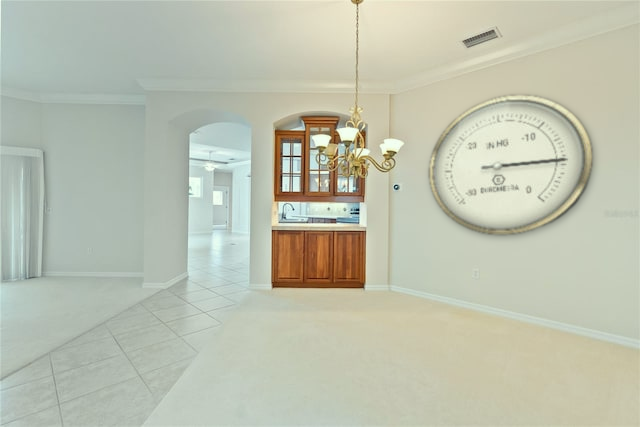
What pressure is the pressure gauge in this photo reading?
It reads -5 inHg
